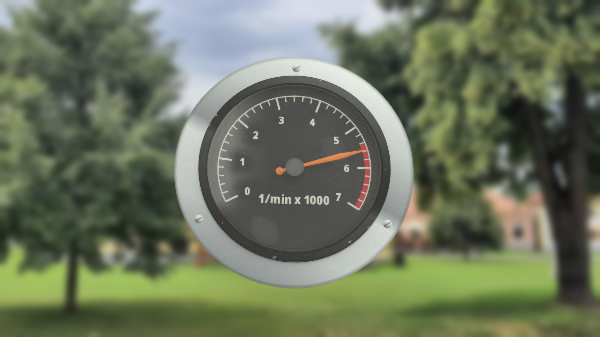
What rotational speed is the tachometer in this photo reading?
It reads 5600 rpm
